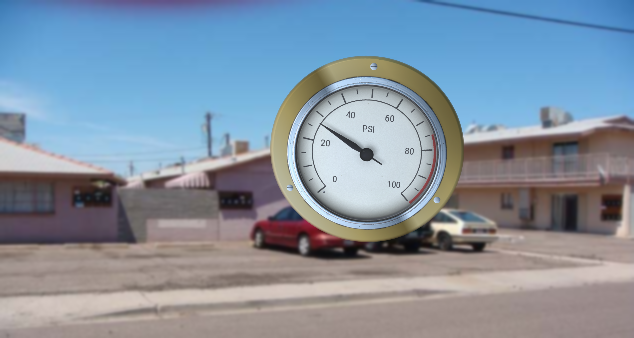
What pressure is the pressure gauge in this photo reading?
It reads 27.5 psi
